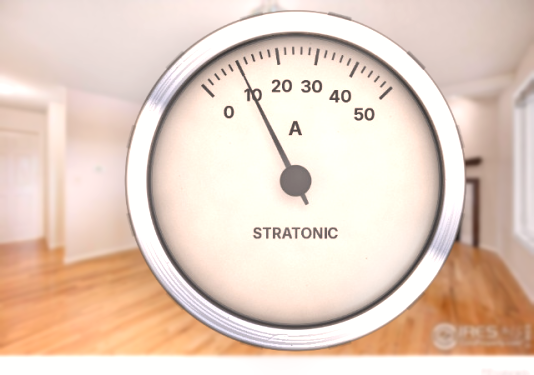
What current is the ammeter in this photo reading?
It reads 10 A
